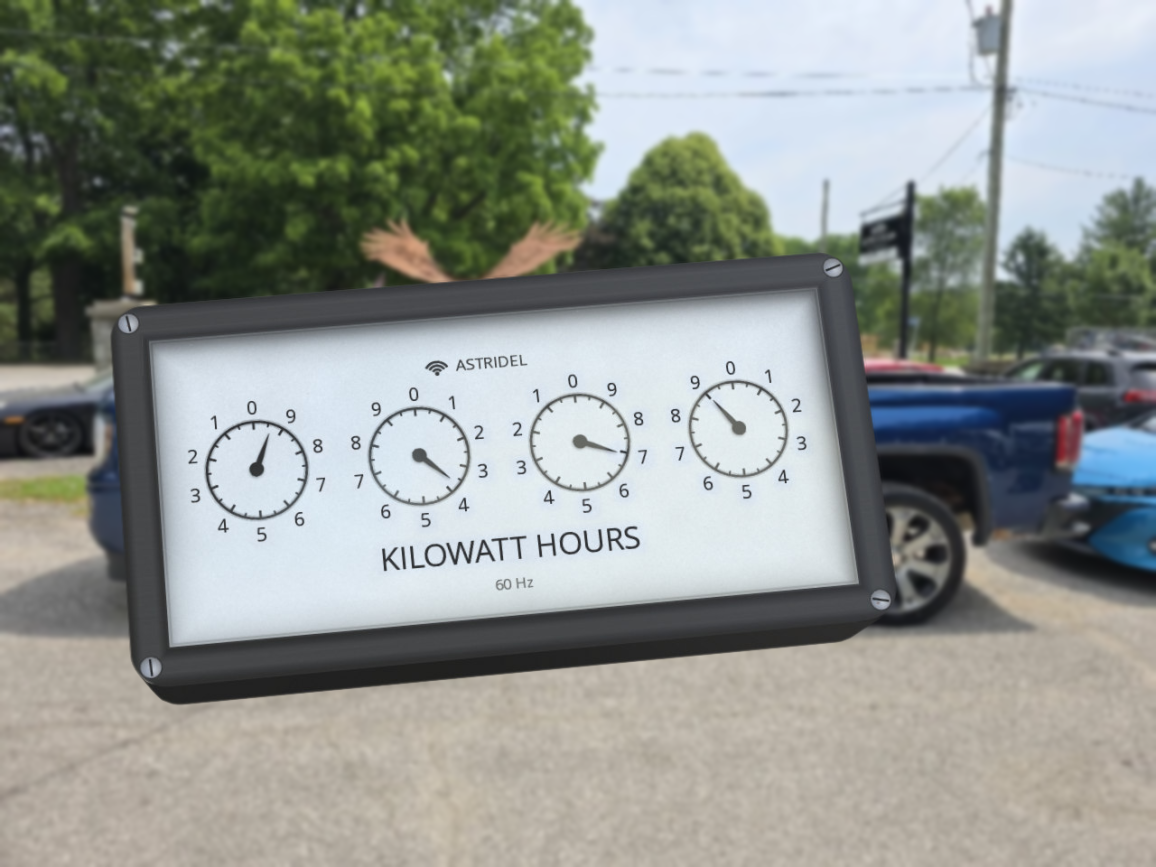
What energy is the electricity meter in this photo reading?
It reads 9369 kWh
